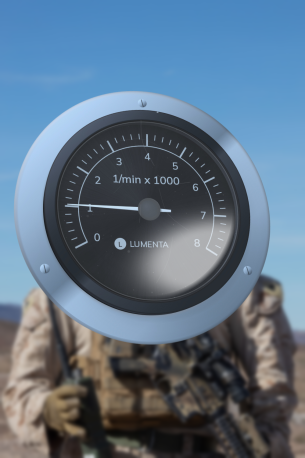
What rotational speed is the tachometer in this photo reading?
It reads 1000 rpm
